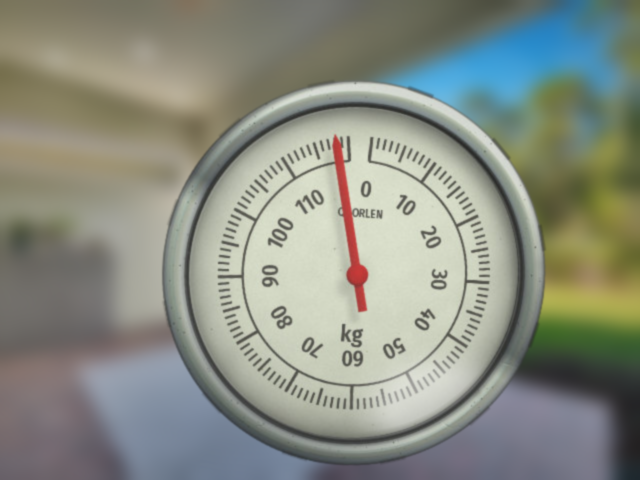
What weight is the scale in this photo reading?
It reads 118 kg
